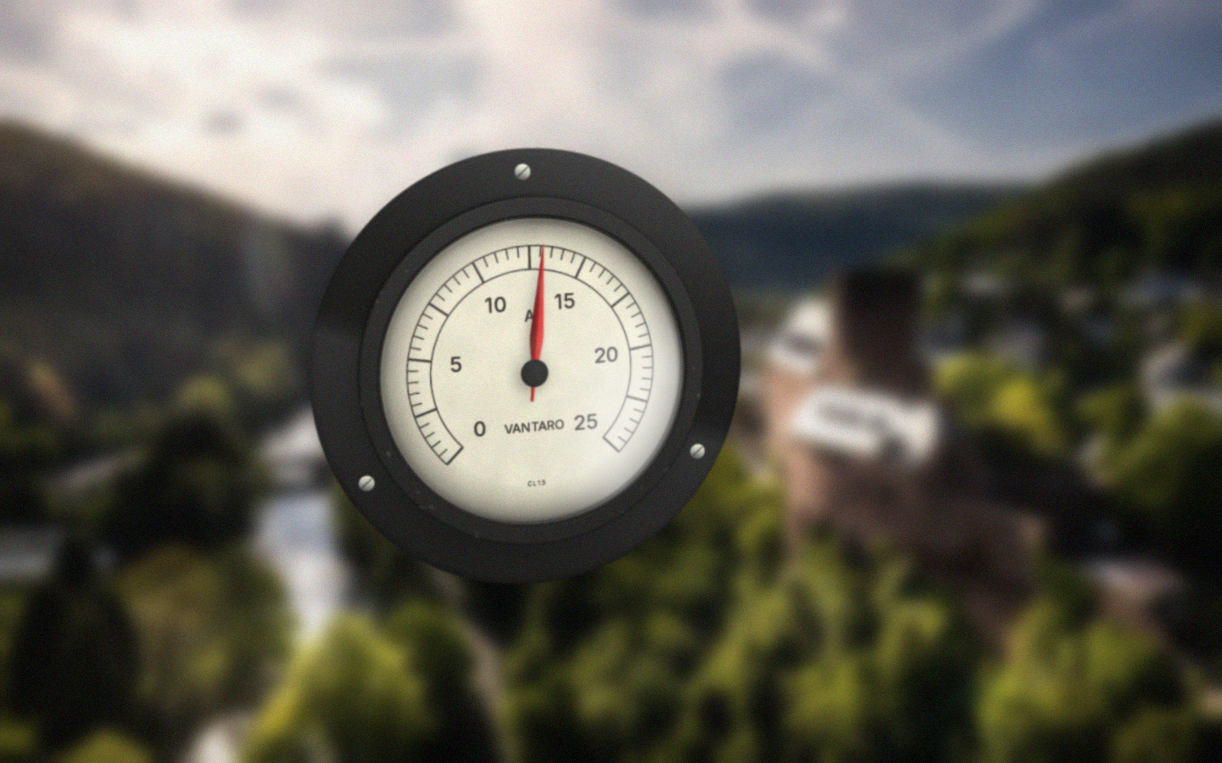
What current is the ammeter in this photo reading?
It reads 13 A
